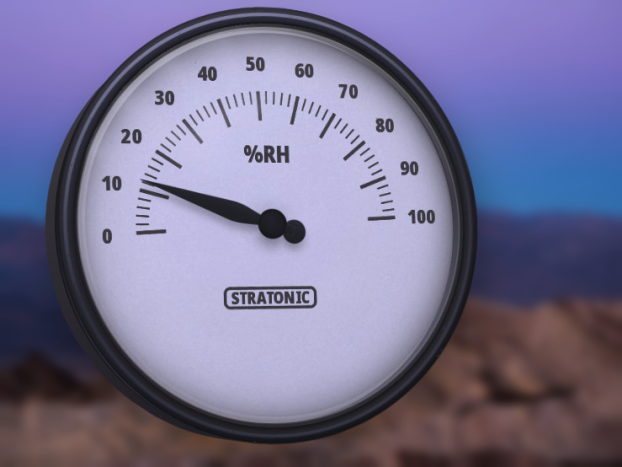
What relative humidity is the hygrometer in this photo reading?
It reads 12 %
